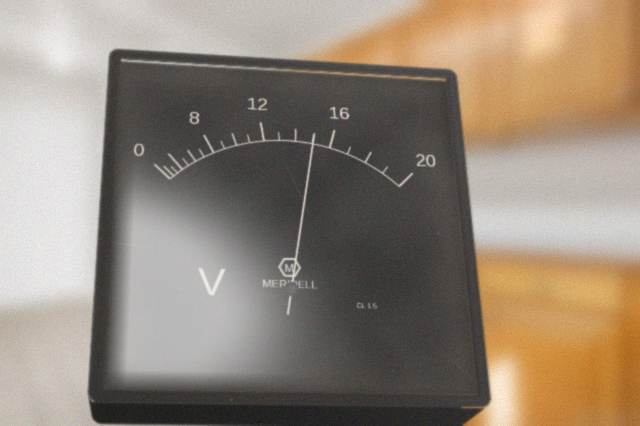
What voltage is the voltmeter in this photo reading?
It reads 15 V
